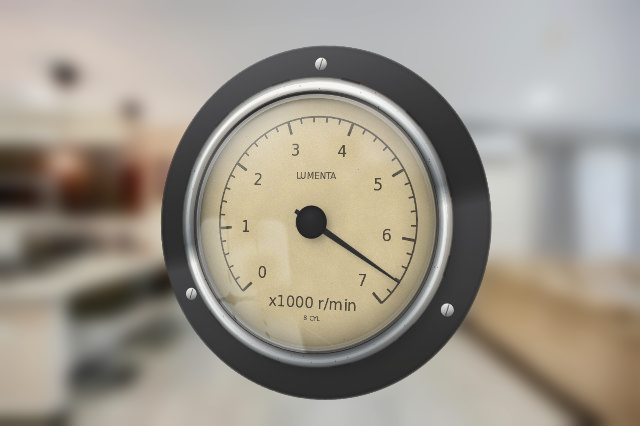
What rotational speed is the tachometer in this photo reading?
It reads 6600 rpm
